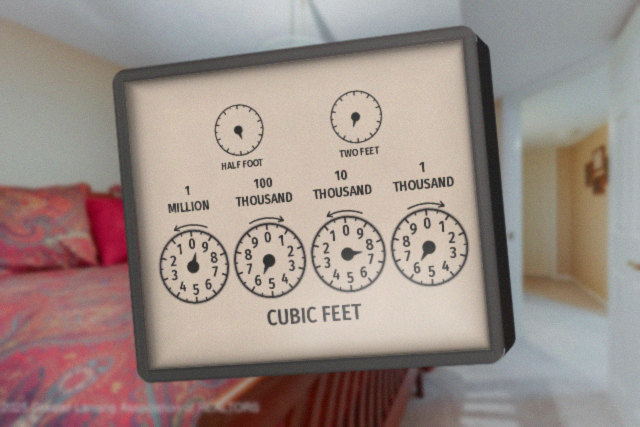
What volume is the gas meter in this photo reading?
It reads 957600 ft³
